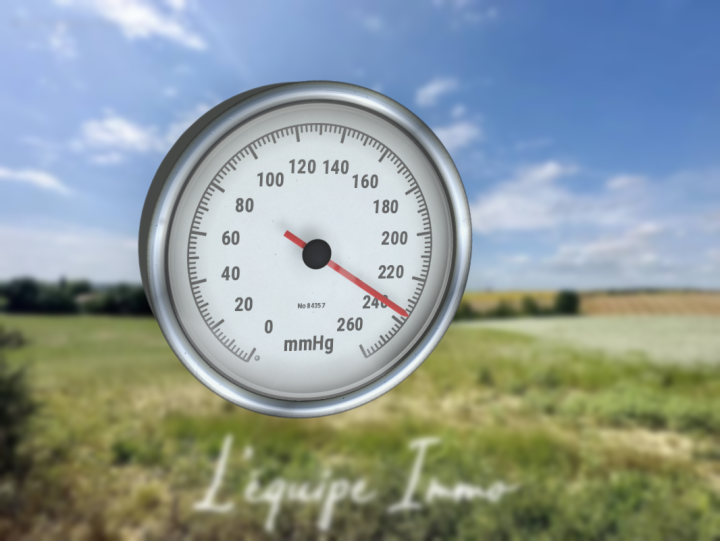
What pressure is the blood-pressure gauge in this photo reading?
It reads 236 mmHg
